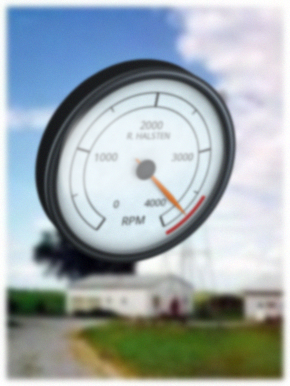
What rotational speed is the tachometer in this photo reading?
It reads 3750 rpm
